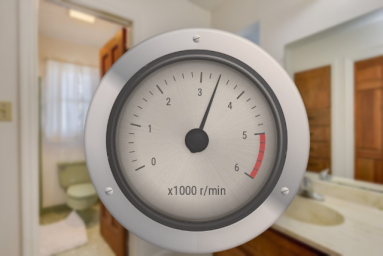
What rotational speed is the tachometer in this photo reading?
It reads 3400 rpm
